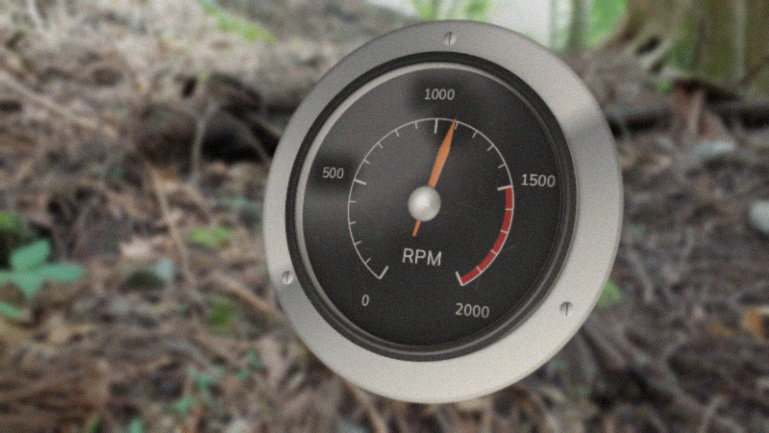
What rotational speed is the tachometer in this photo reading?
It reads 1100 rpm
